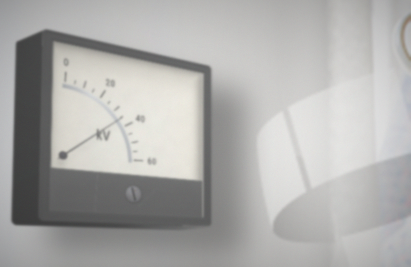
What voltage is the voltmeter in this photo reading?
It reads 35 kV
